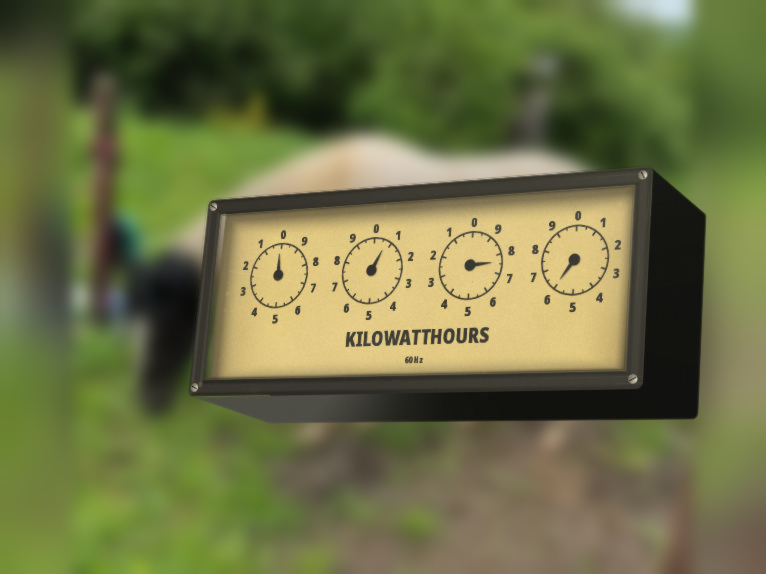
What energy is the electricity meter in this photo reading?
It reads 76 kWh
